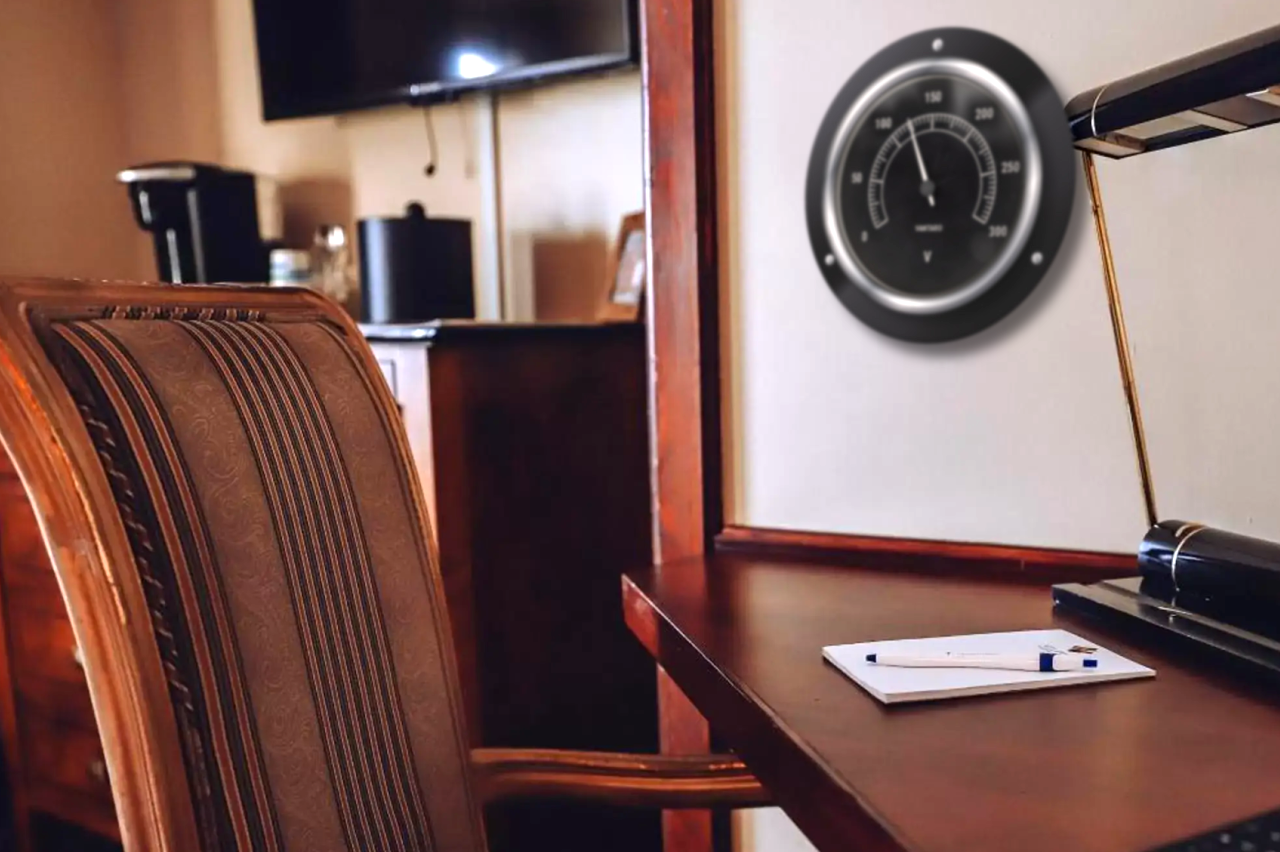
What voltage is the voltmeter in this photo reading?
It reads 125 V
